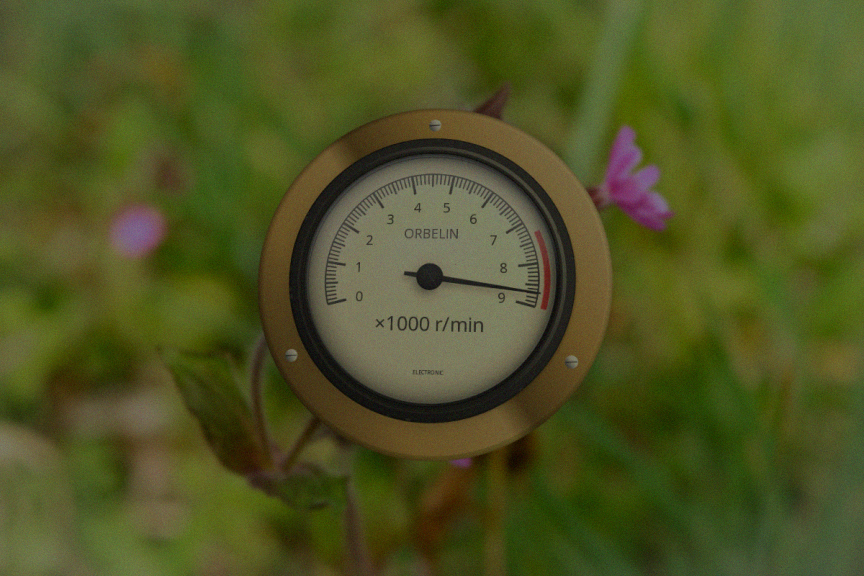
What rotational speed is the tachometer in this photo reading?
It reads 8700 rpm
